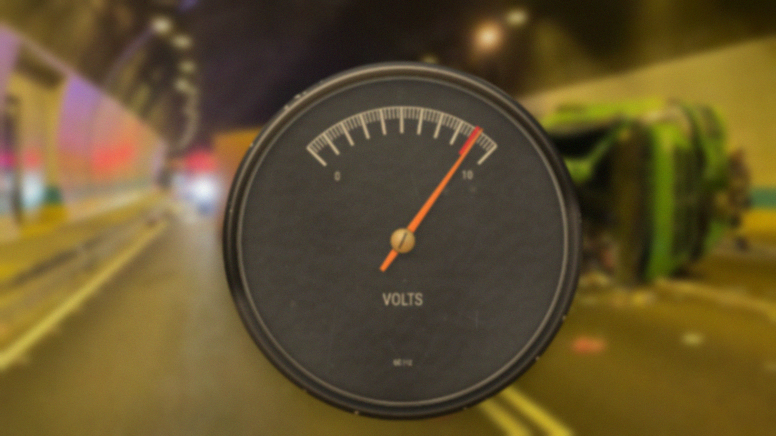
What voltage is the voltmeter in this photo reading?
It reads 9 V
